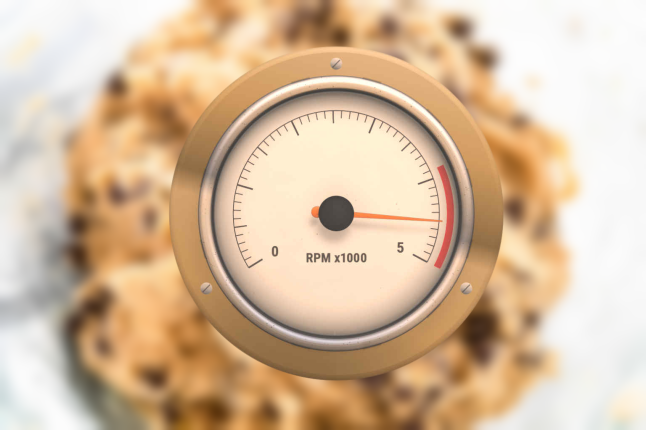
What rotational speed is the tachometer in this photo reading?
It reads 4500 rpm
